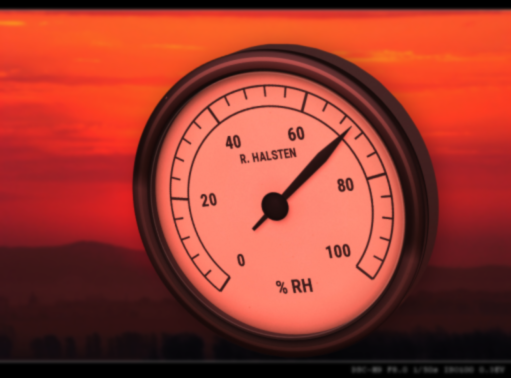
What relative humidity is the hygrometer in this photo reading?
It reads 70 %
